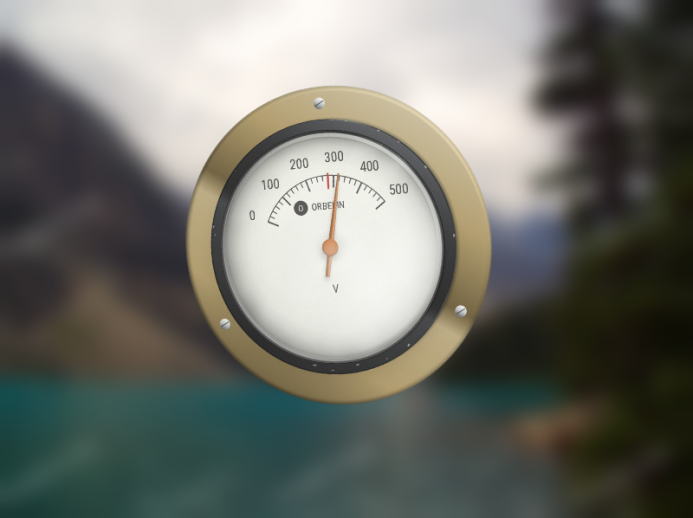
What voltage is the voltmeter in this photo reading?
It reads 320 V
